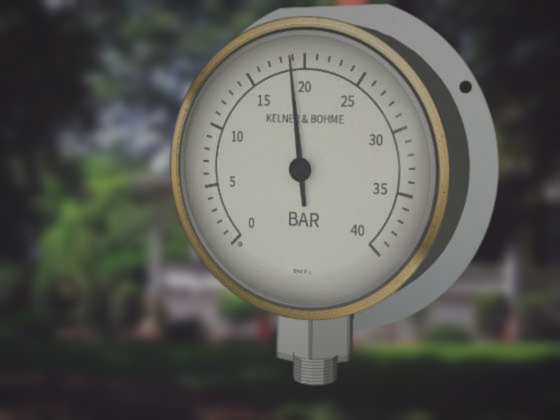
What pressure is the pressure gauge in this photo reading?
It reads 19 bar
